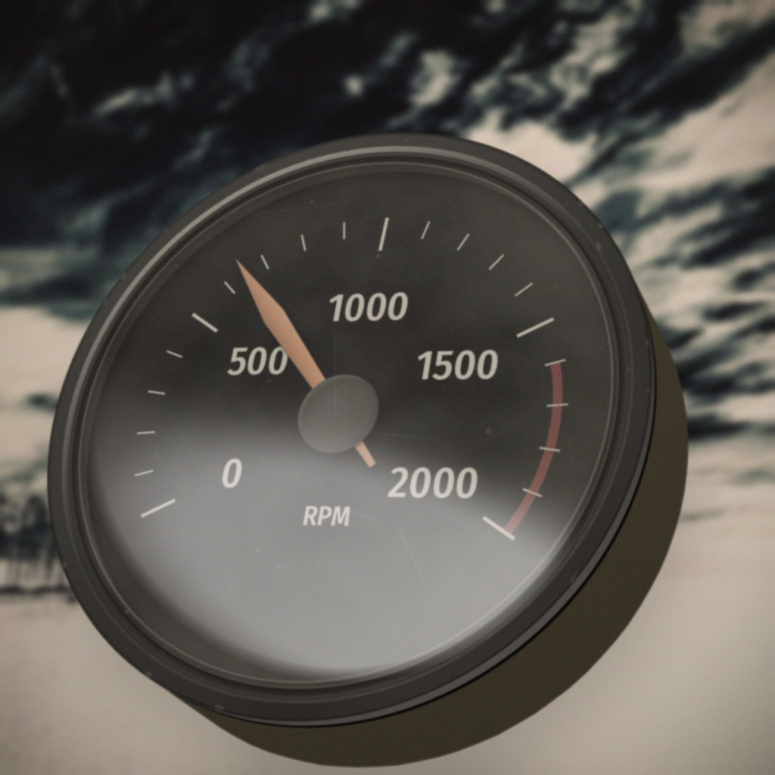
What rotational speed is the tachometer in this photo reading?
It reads 650 rpm
